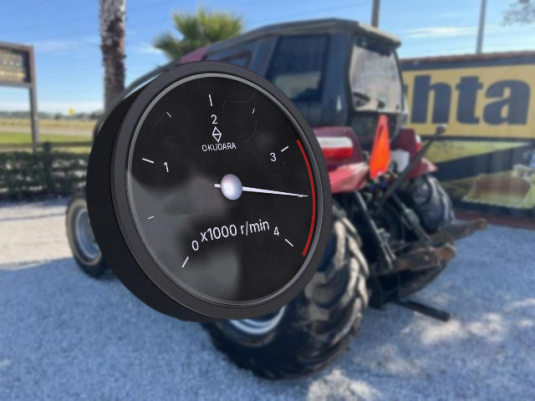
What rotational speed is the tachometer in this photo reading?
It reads 3500 rpm
